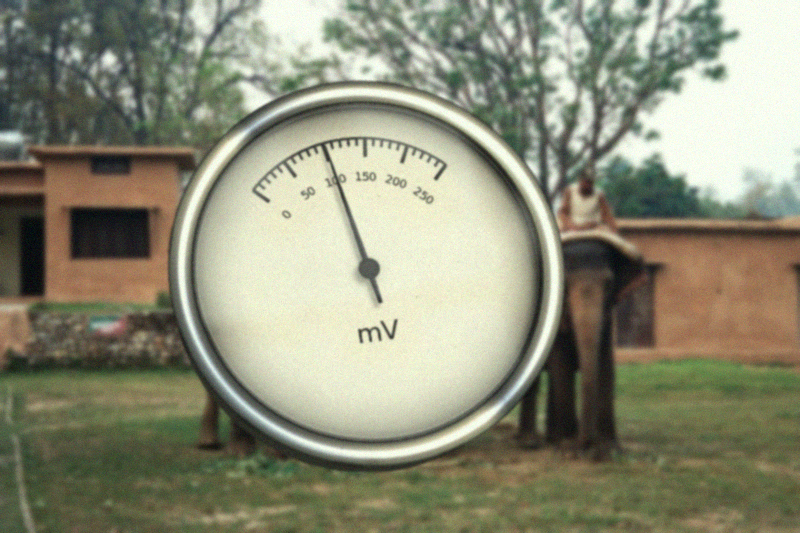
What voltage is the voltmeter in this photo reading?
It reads 100 mV
